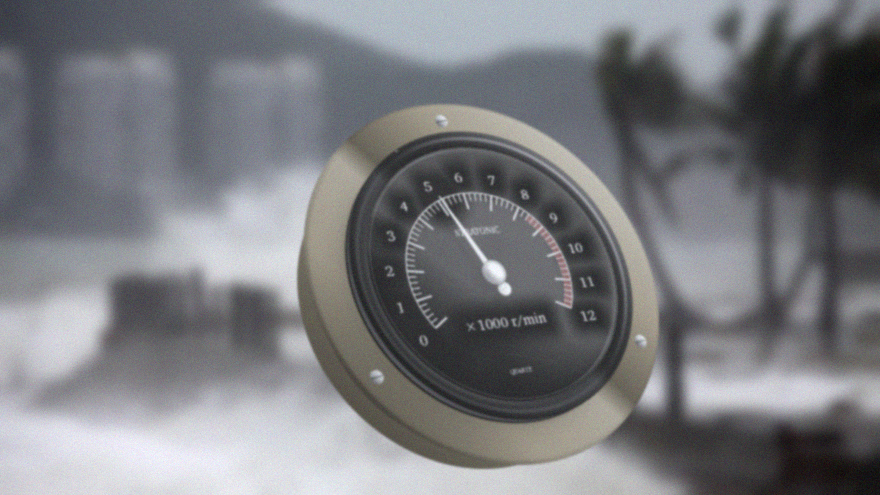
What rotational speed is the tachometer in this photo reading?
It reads 5000 rpm
